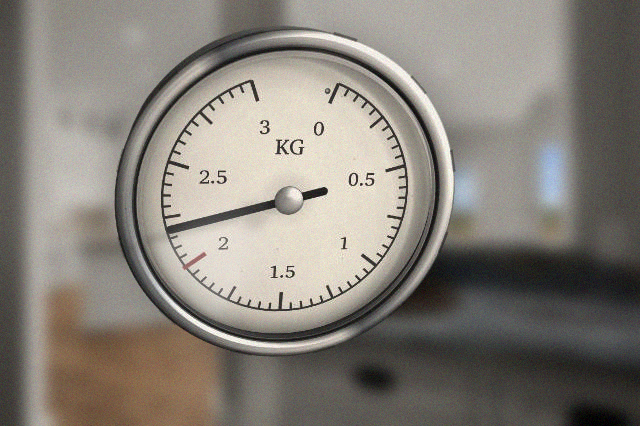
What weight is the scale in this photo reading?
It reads 2.2 kg
